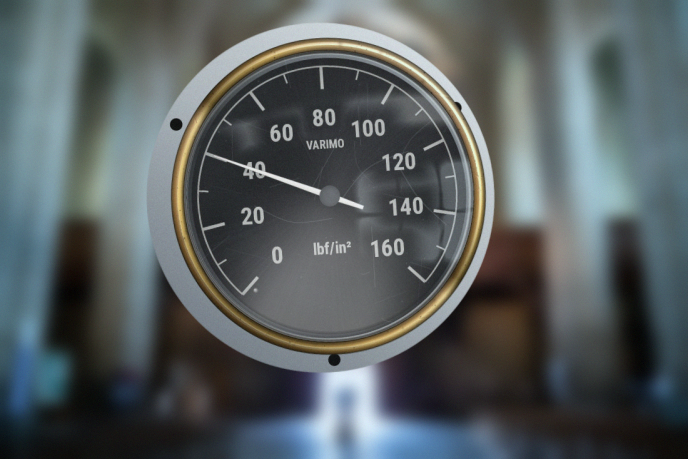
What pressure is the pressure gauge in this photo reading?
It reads 40 psi
